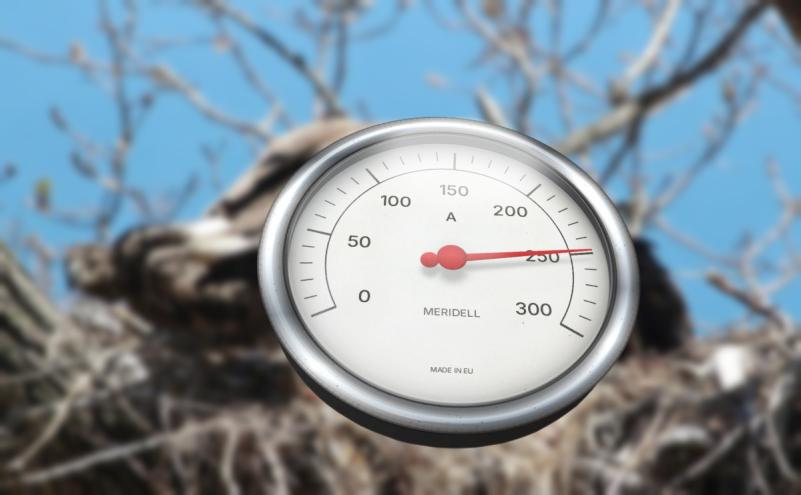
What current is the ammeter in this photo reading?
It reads 250 A
